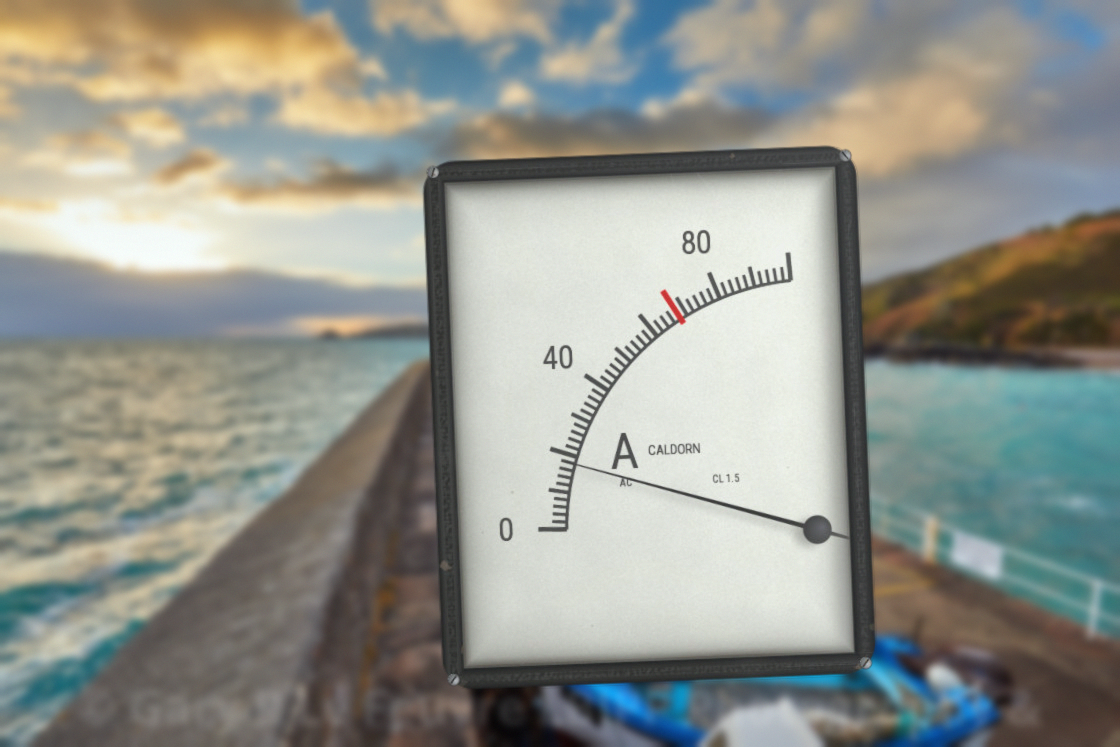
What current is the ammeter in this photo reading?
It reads 18 A
